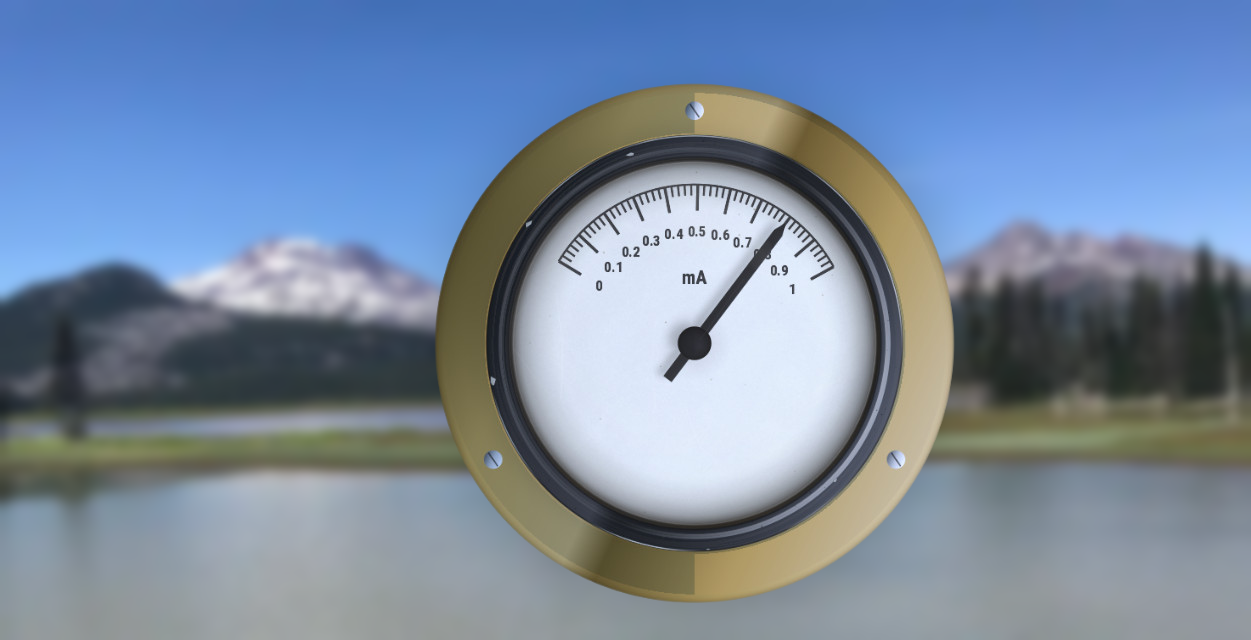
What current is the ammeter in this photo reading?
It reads 0.8 mA
